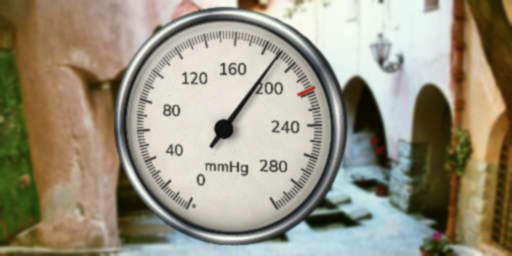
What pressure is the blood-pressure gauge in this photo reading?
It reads 190 mmHg
